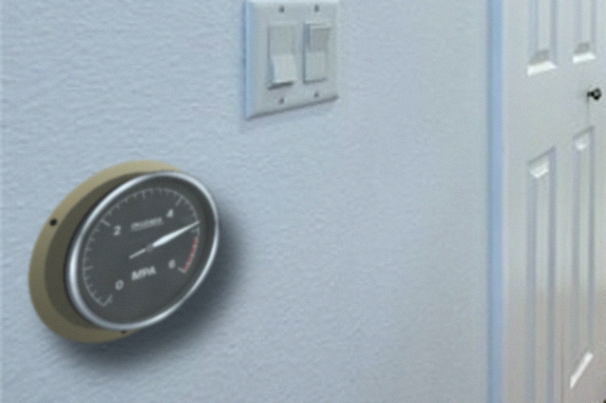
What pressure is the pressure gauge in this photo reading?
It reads 4.8 MPa
